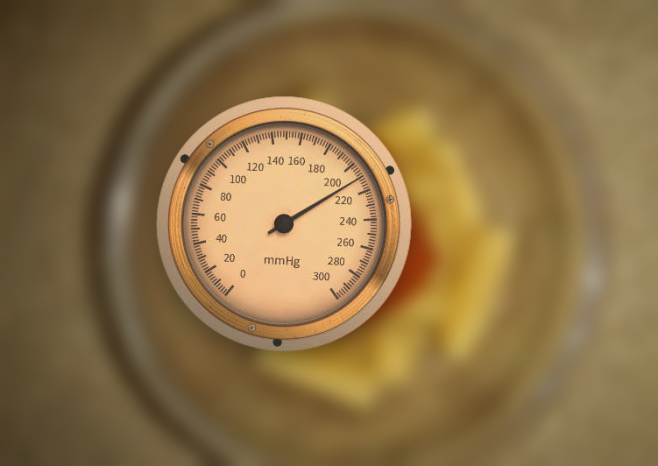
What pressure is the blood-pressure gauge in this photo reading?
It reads 210 mmHg
